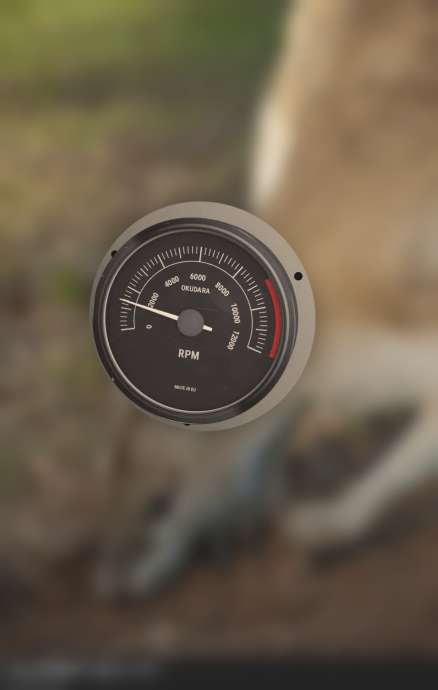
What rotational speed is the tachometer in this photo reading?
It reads 1400 rpm
